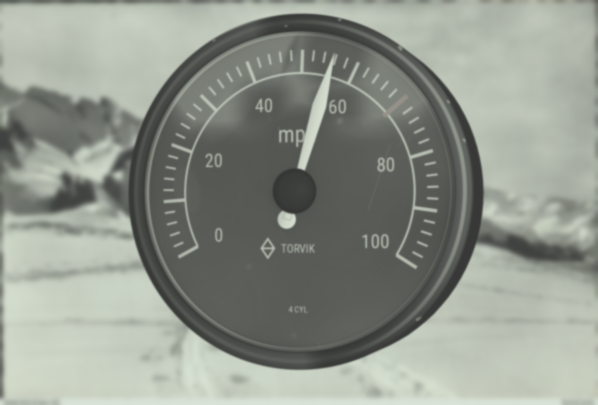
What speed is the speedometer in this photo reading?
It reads 56 mph
